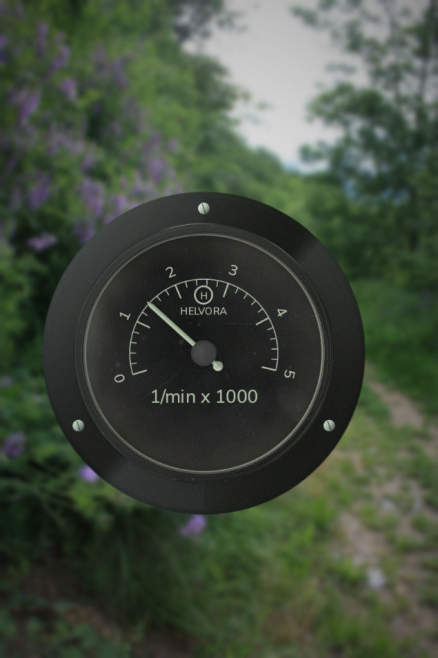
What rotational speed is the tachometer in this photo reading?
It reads 1400 rpm
